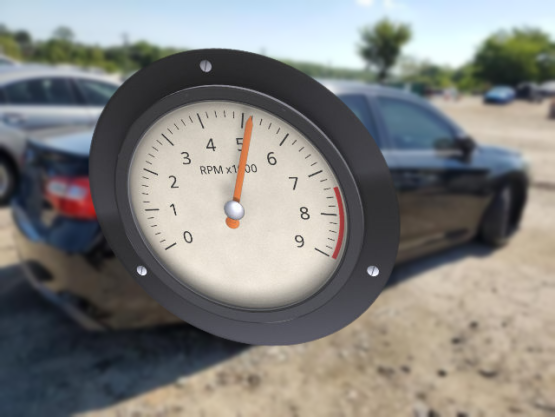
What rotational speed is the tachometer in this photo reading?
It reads 5200 rpm
